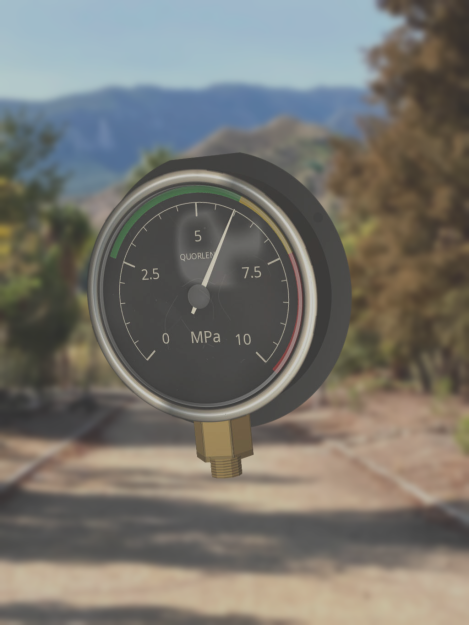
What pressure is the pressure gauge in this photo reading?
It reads 6 MPa
